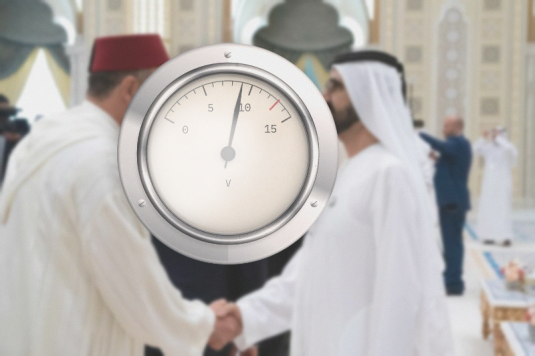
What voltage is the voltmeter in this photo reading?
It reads 9 V
